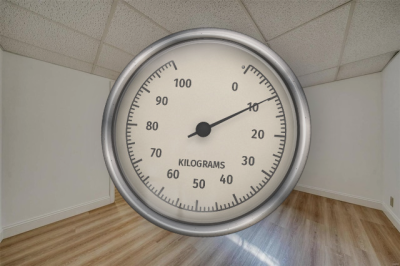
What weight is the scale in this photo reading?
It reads 10 kg
